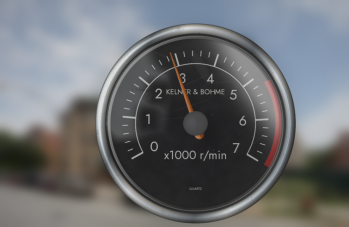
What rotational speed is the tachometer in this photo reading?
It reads 2900 rpm
